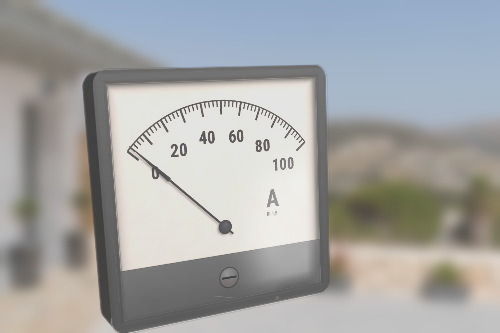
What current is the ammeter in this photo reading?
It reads 2 A
